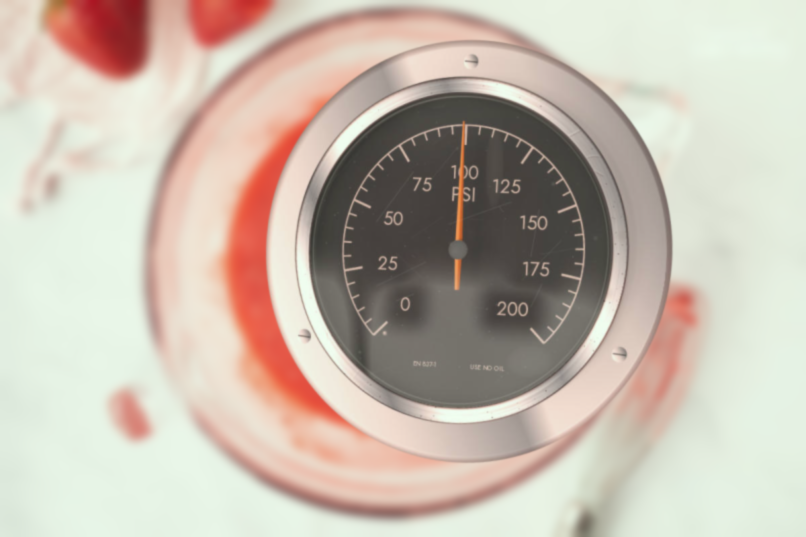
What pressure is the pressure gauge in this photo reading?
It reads 100 psi
